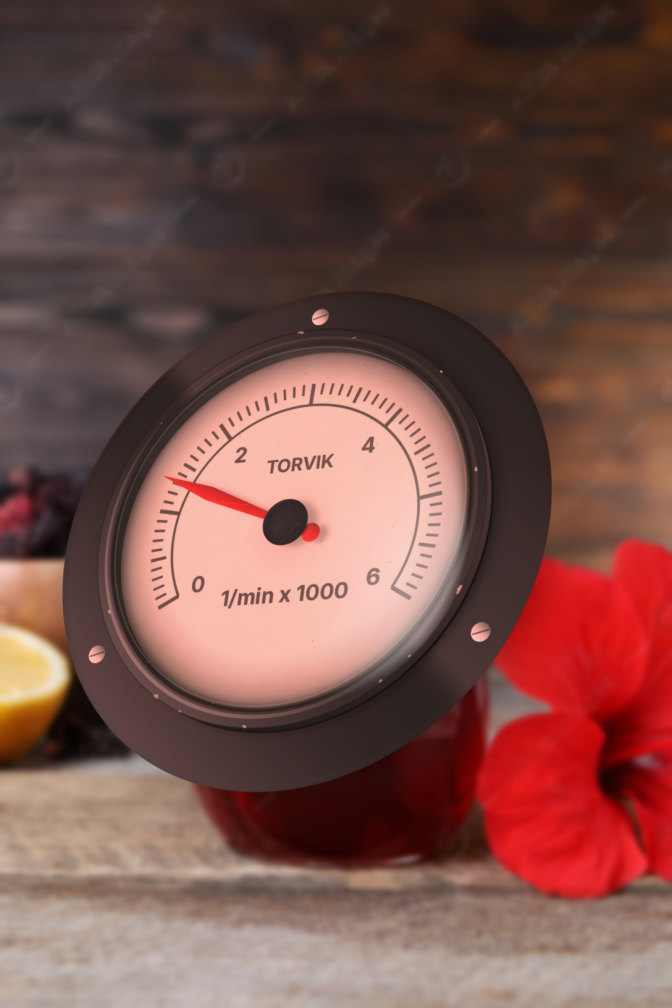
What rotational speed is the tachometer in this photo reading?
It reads 1300 rpm
